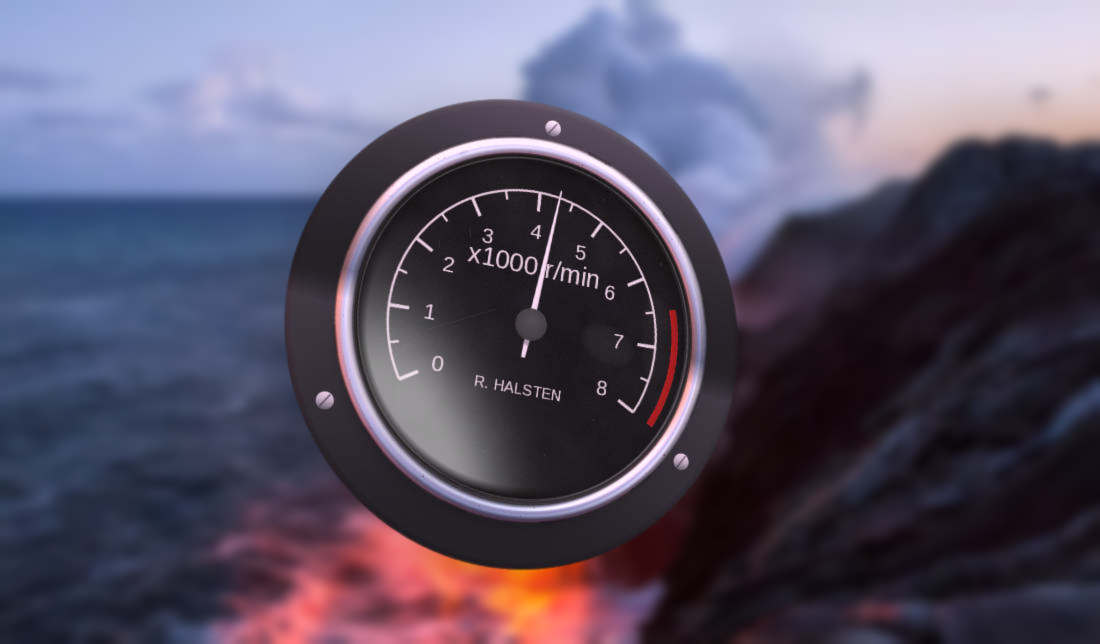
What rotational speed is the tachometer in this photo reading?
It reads 4250 rpm
